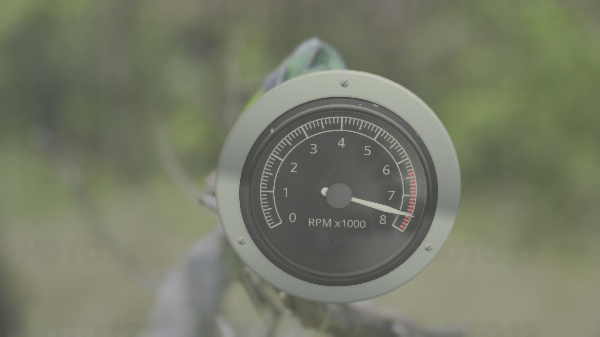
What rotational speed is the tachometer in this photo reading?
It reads 7500 rpm
